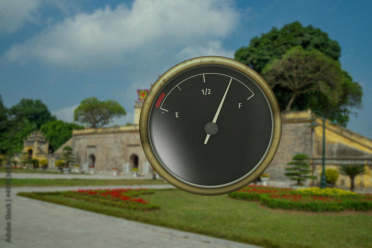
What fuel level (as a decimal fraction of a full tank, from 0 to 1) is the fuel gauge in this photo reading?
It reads 0.75
